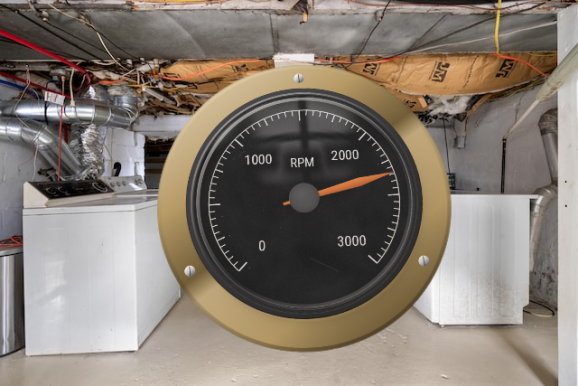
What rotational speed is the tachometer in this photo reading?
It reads 2350 rpm
